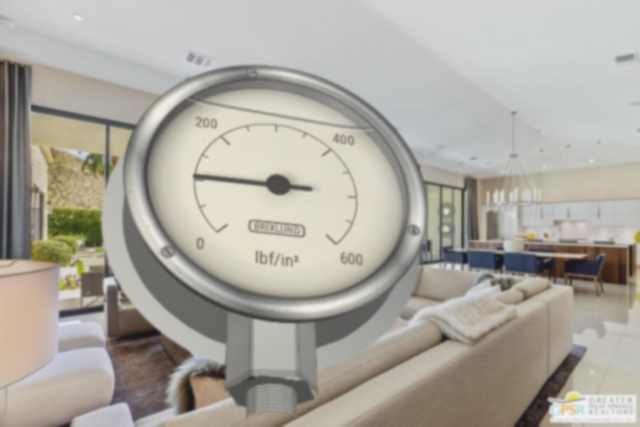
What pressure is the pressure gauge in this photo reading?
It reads 100 psi
